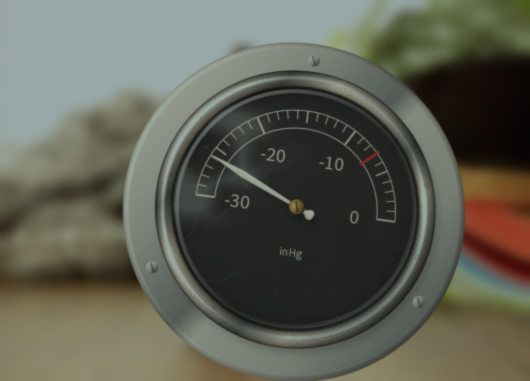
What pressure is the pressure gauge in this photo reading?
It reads -26 inHg
